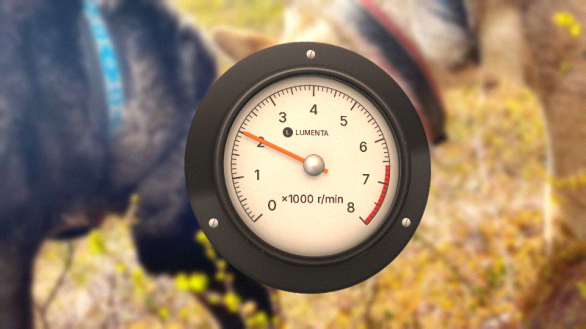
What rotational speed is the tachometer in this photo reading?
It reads 2000 rpm
